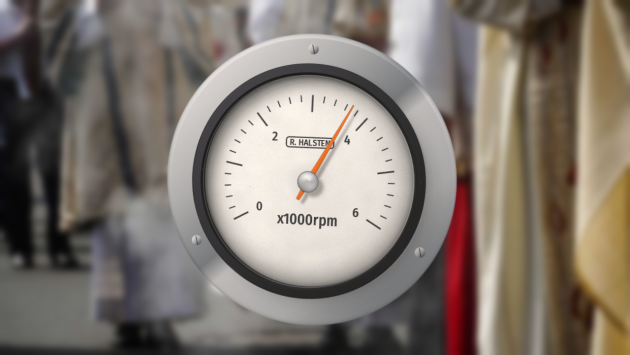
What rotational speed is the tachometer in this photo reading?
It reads 3700 rpm
